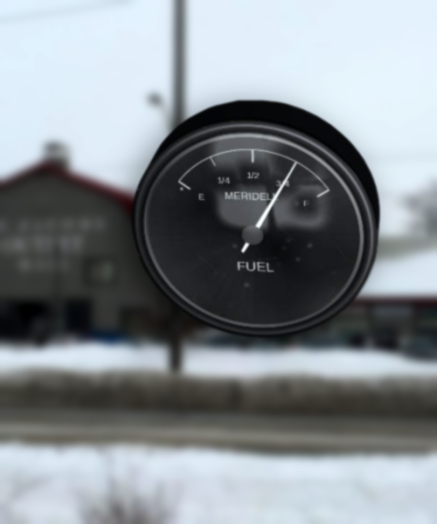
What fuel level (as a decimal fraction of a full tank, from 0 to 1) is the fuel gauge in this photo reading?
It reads 0.75
